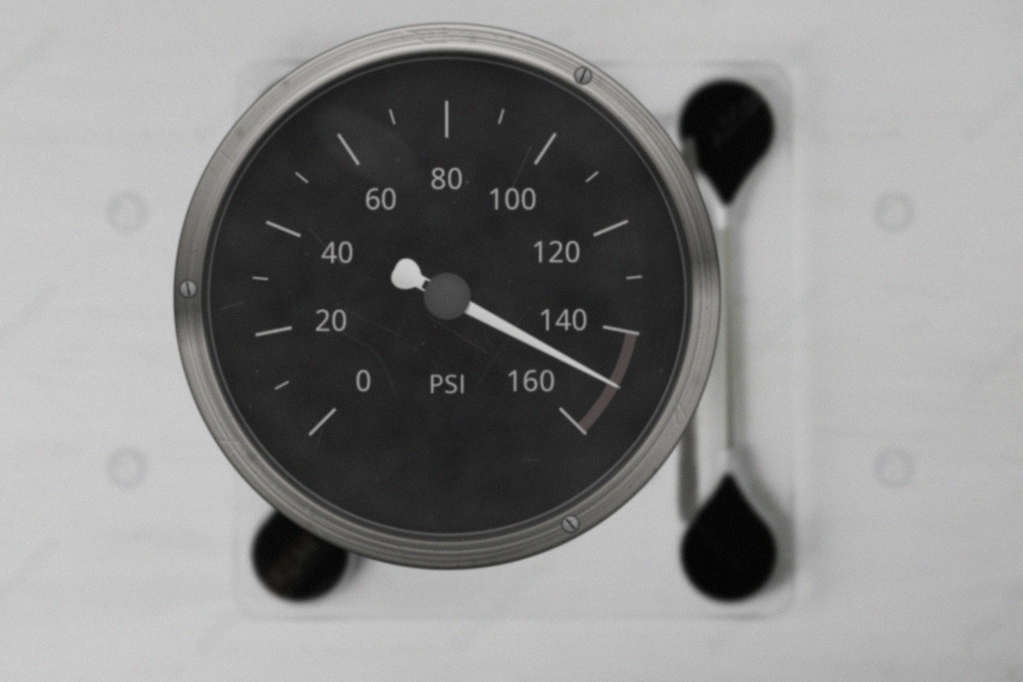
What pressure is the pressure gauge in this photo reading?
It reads 150 psi
